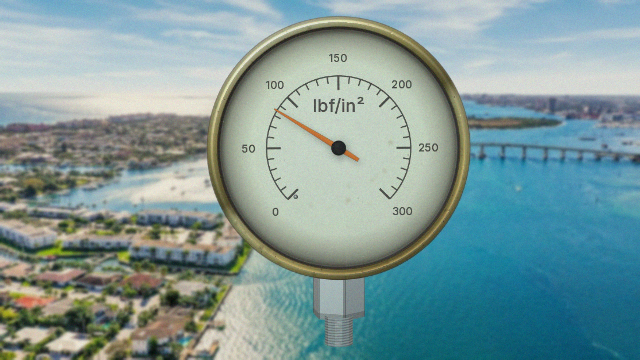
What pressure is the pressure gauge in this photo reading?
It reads 85 psi
